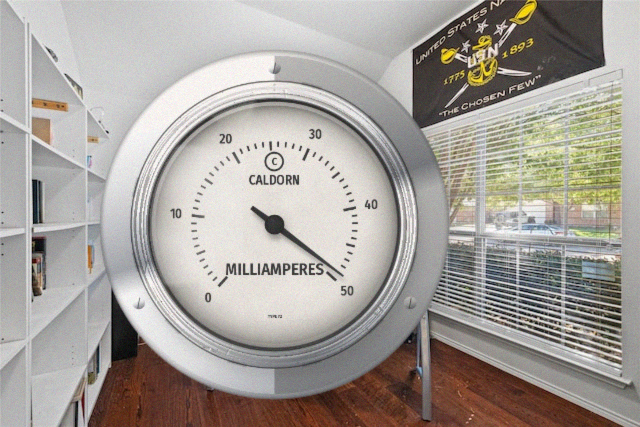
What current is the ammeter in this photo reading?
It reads 49 mA
